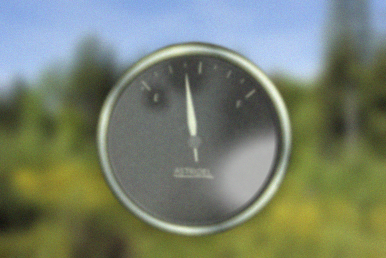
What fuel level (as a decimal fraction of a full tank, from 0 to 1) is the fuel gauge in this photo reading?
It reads 0.375
